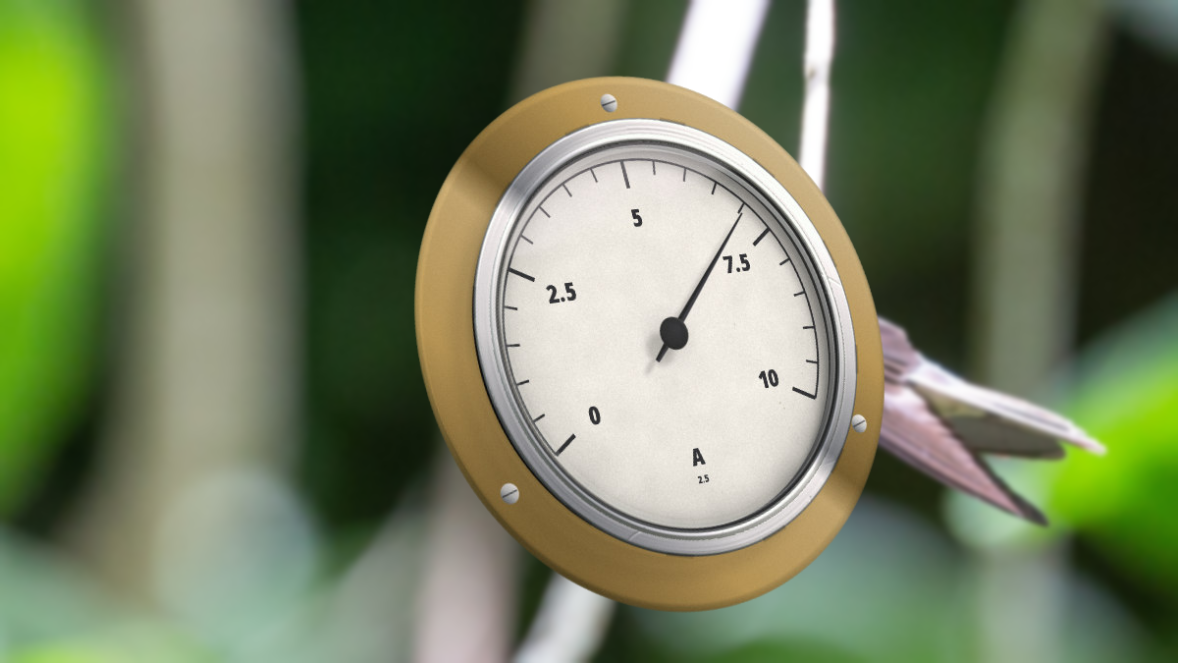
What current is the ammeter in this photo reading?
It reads 7 A
